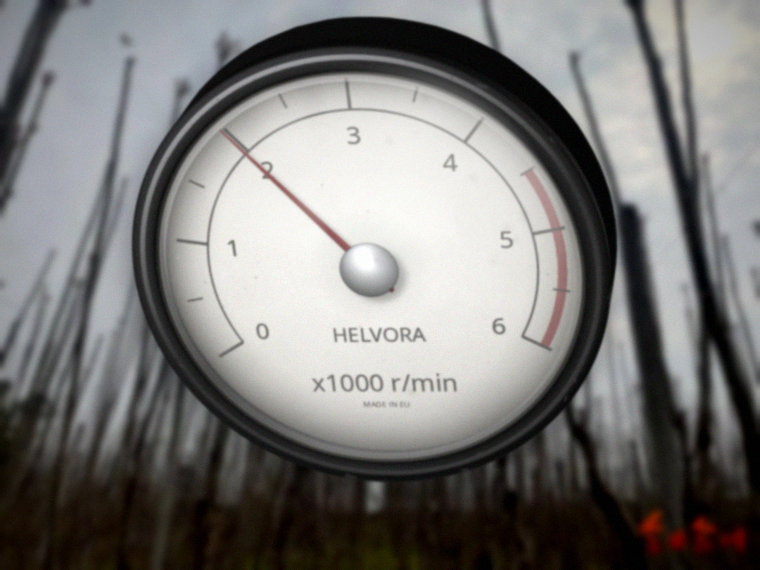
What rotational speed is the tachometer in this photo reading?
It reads 2000 rpm
